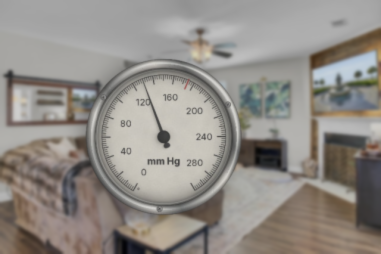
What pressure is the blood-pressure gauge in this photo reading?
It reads 130 mmHg
